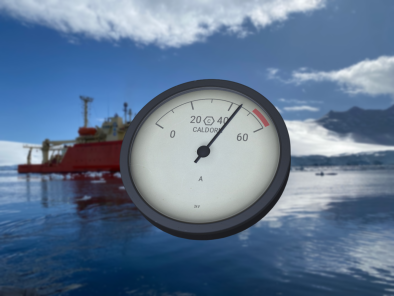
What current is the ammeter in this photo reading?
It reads 45 A
